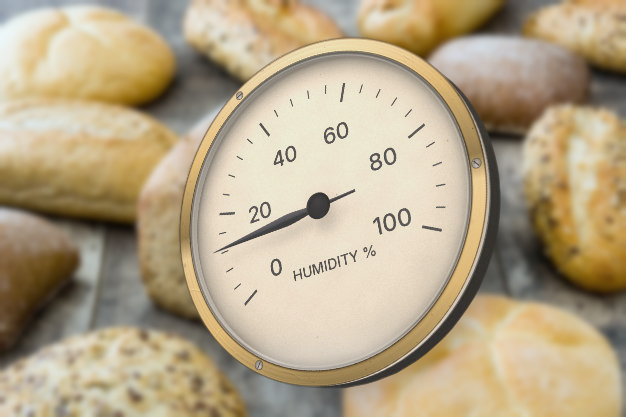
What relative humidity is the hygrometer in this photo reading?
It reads 12 %
